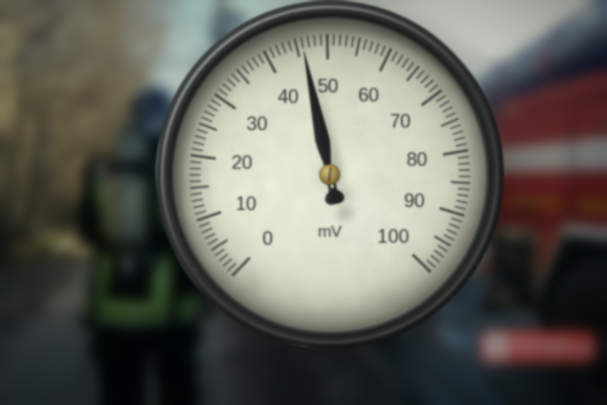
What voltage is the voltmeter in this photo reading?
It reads 46 mV
